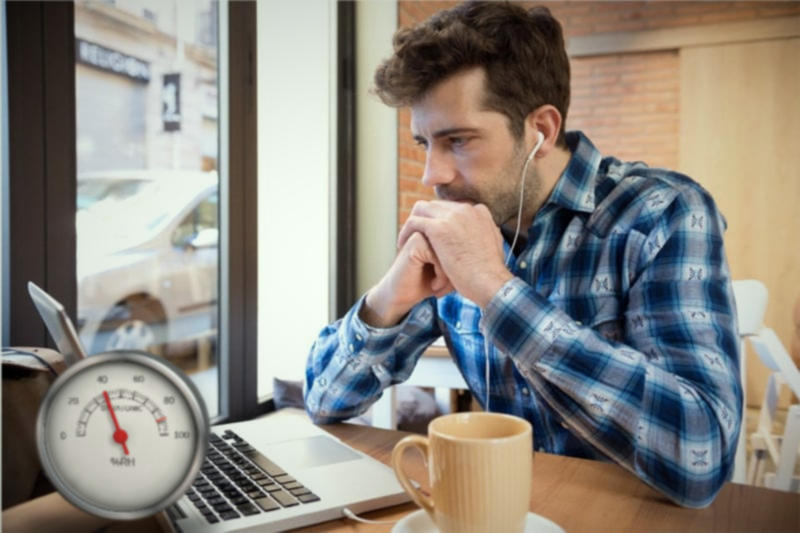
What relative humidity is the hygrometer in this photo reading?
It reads 40 %
